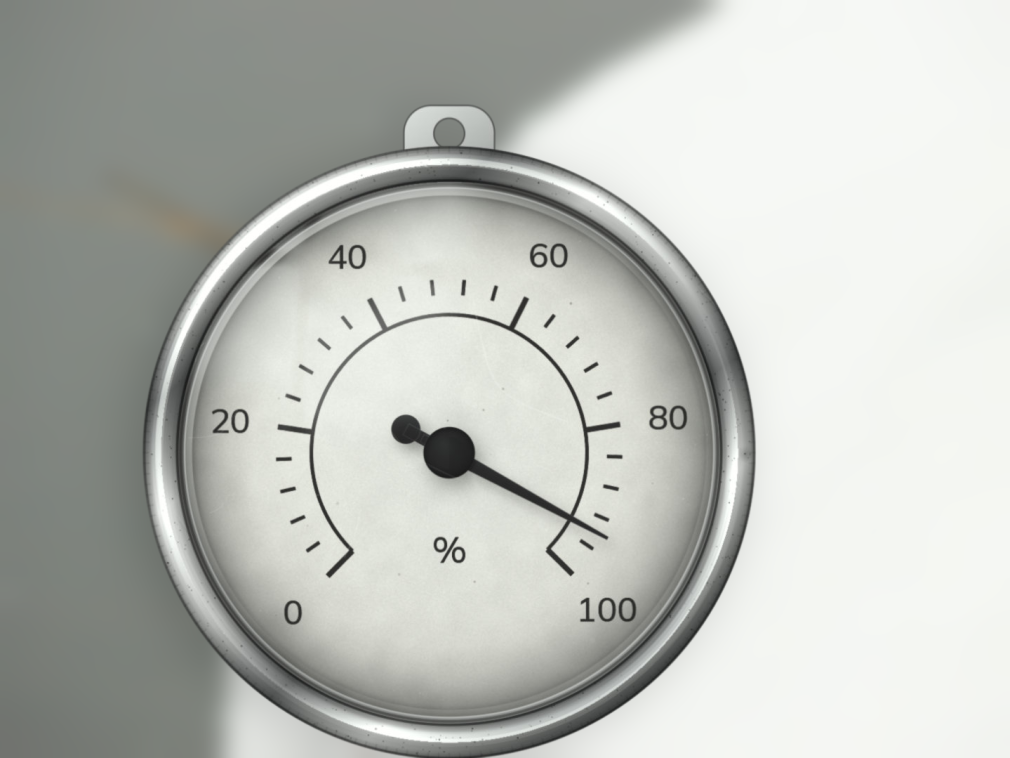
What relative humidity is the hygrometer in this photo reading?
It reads 94 %
